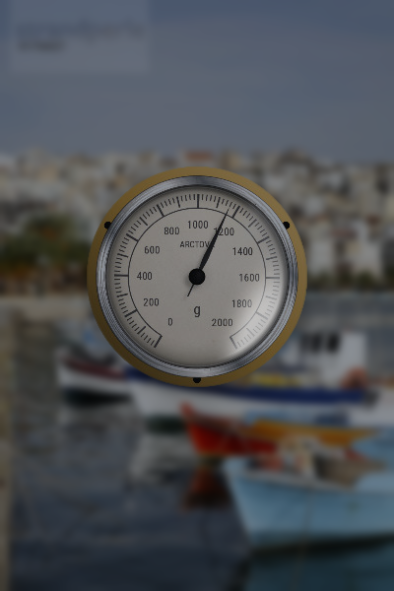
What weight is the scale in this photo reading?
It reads 1160 g
